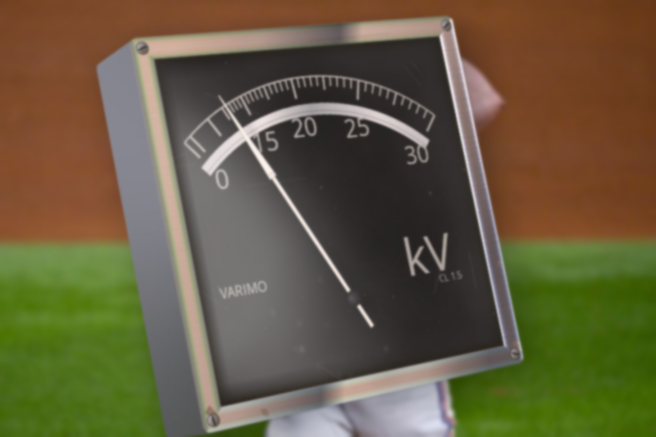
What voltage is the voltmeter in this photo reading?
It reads 12.5 kV
